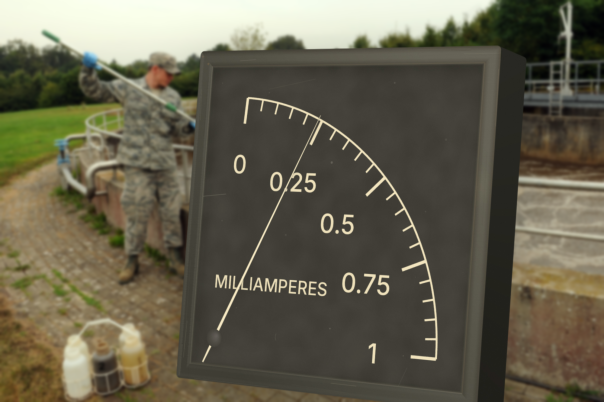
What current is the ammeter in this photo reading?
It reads 0.25 mA
